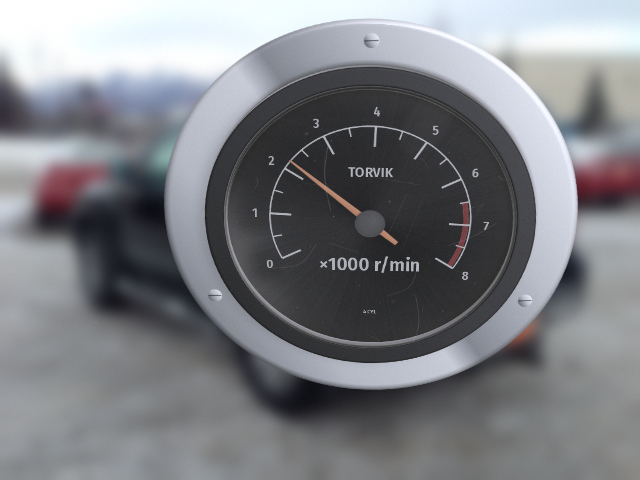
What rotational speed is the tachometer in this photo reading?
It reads 2250 rpm
